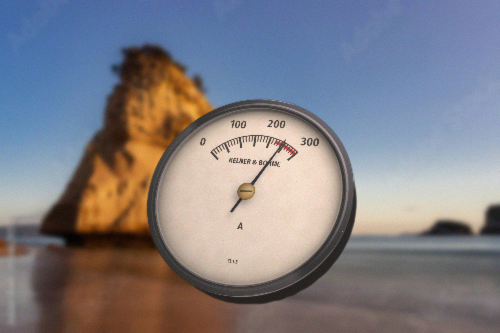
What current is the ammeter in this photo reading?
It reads 250 A
